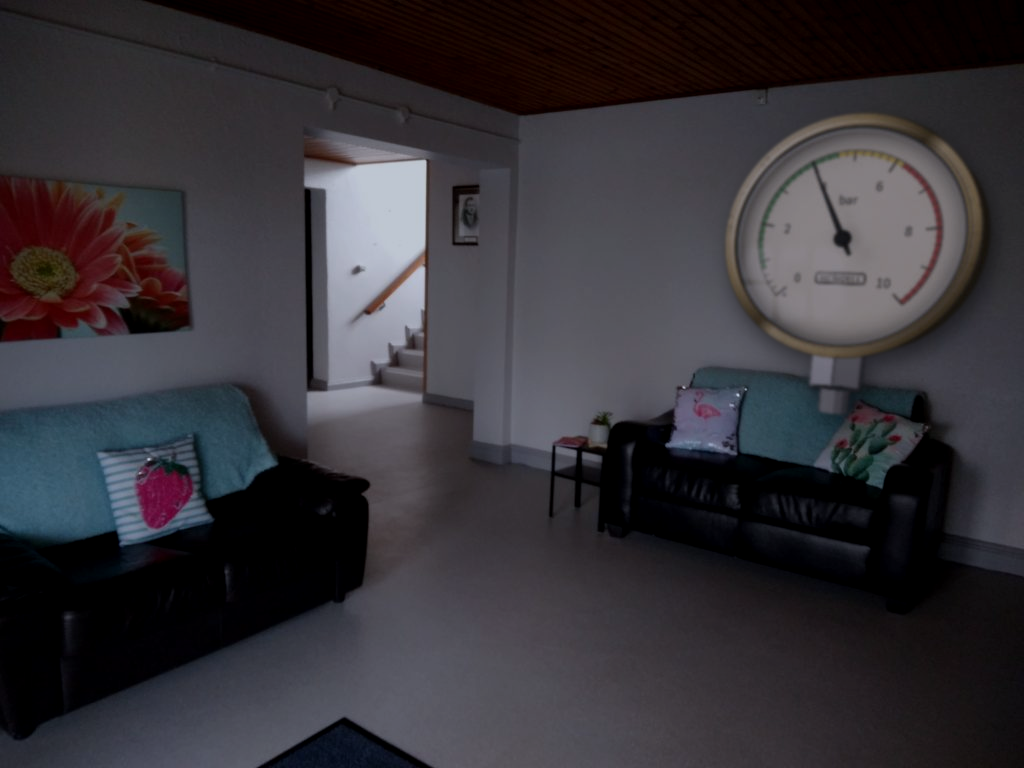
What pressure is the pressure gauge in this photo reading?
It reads 4 bar
